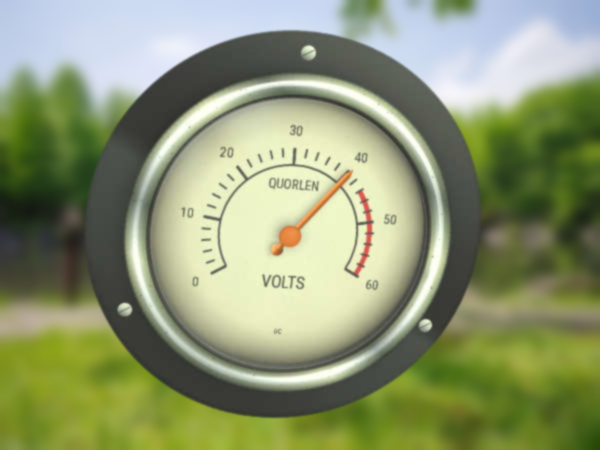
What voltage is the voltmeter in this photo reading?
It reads 40 V
